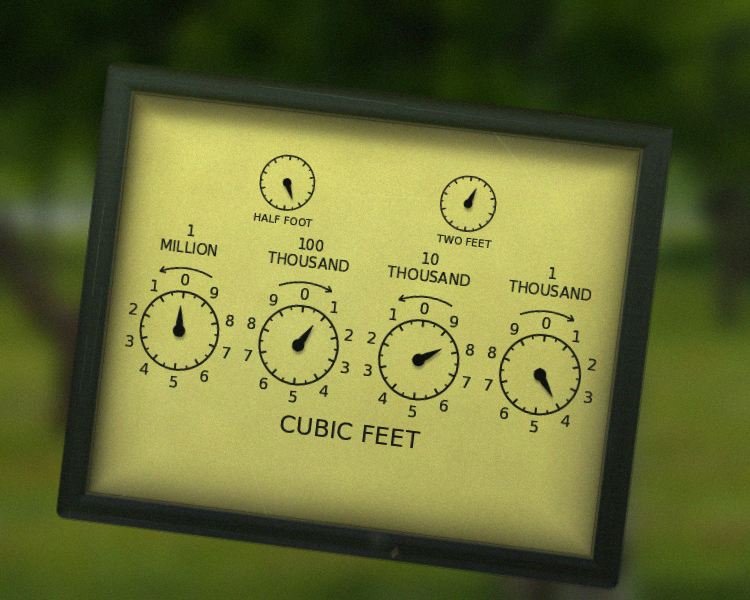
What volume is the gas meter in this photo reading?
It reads 8400 ft³
